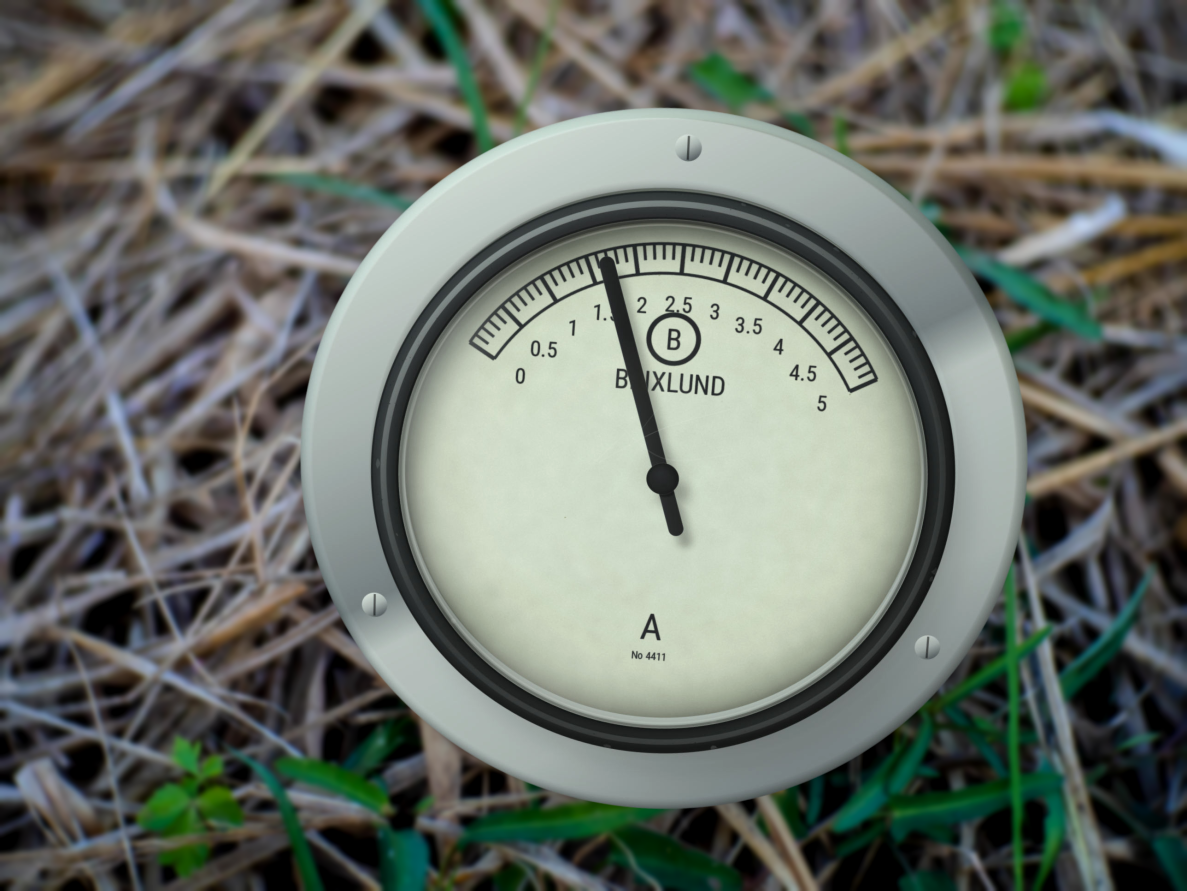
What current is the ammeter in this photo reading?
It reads 1.7 A
